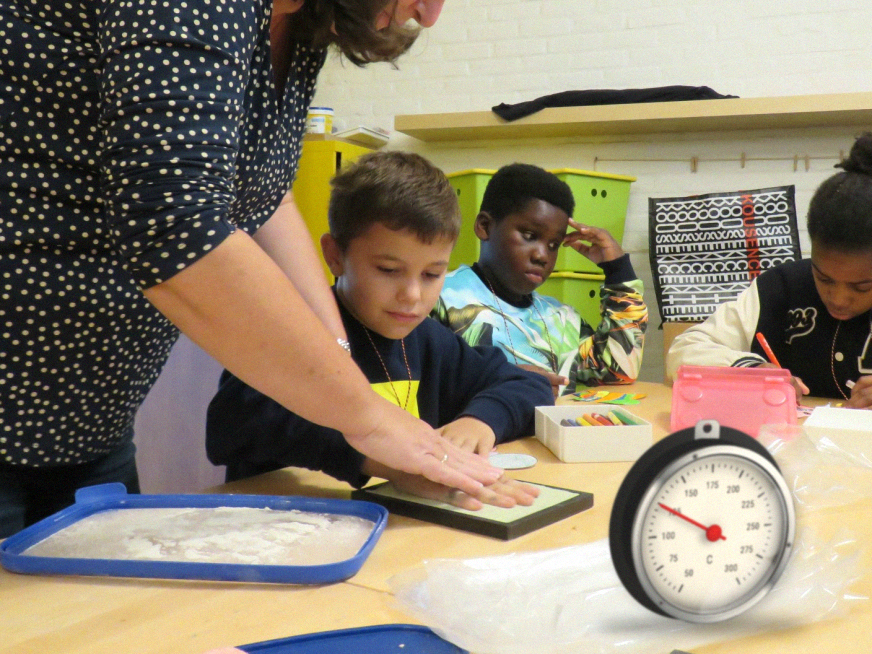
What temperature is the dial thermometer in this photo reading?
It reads 125 °C
